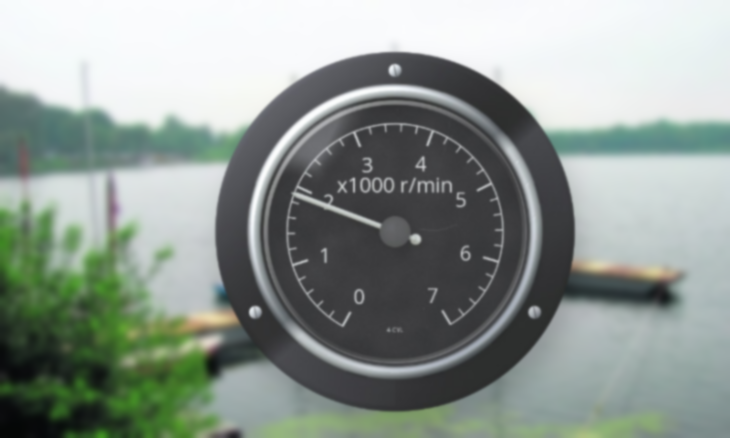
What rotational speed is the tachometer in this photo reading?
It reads 1900 rpm
